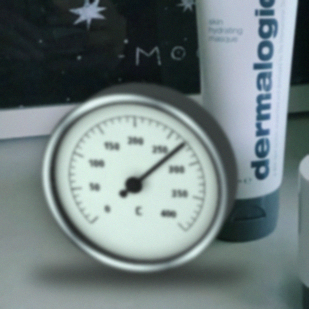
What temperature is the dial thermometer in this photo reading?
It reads 270 °C
